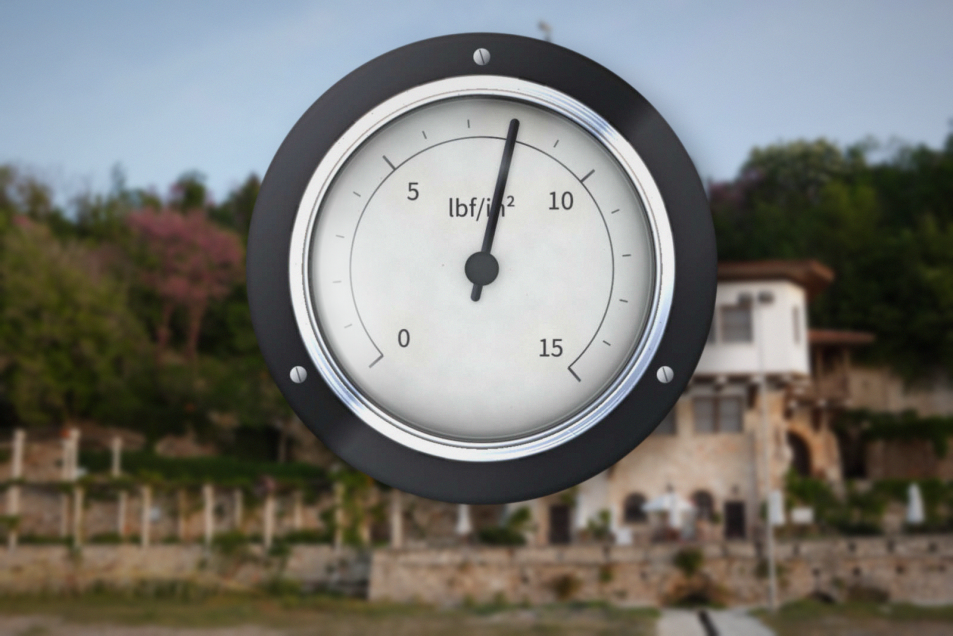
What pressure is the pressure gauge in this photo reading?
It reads 8 psi
